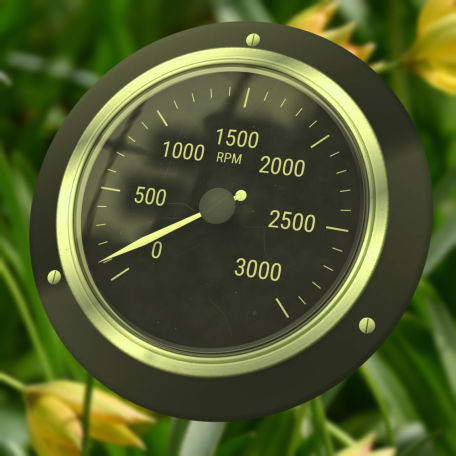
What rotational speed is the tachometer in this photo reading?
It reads 100 rpm
